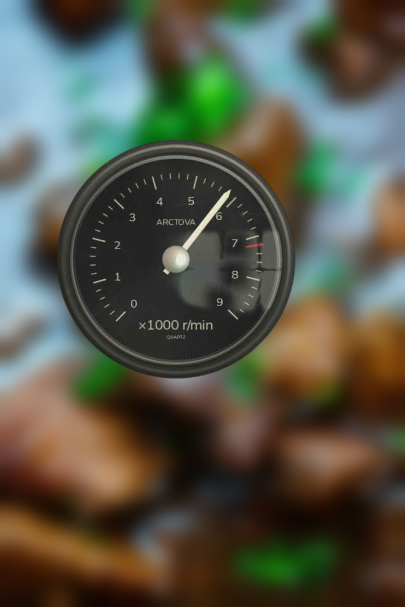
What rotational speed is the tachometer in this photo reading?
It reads 5800 rpm
